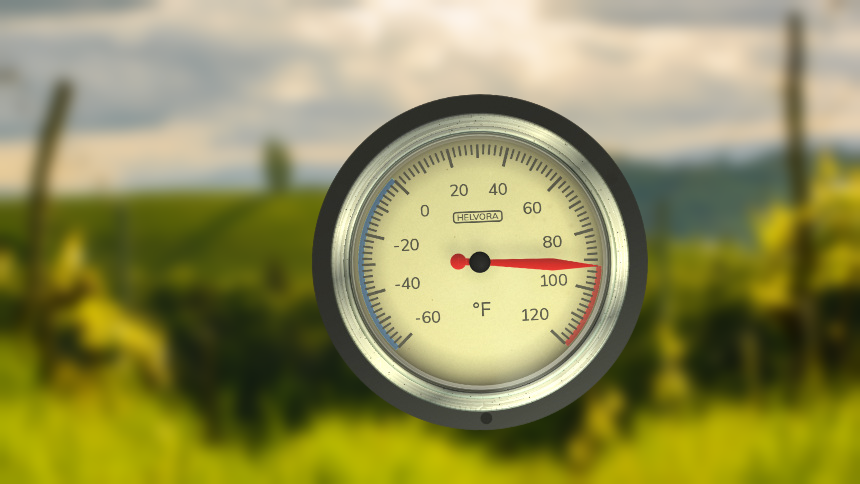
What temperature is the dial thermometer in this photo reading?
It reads 92 °F
